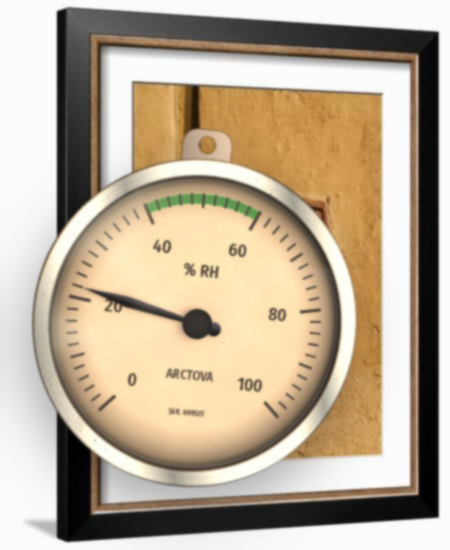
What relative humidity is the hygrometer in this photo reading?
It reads 22 %
